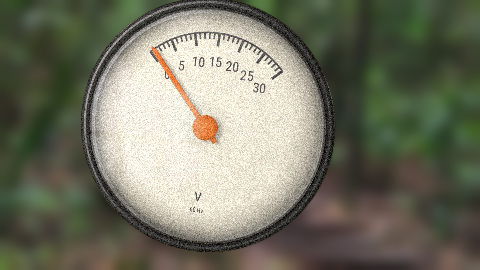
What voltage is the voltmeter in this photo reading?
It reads 1 V
